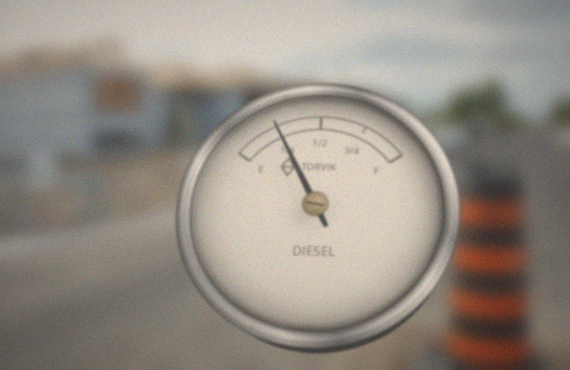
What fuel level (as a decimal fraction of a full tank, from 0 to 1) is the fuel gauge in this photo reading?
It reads 0.25
